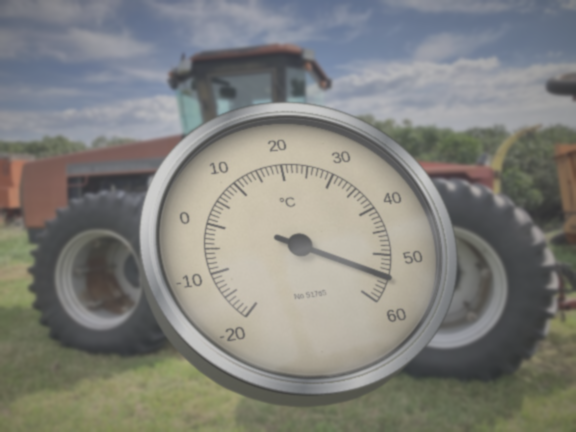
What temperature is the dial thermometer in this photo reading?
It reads 55 °C
